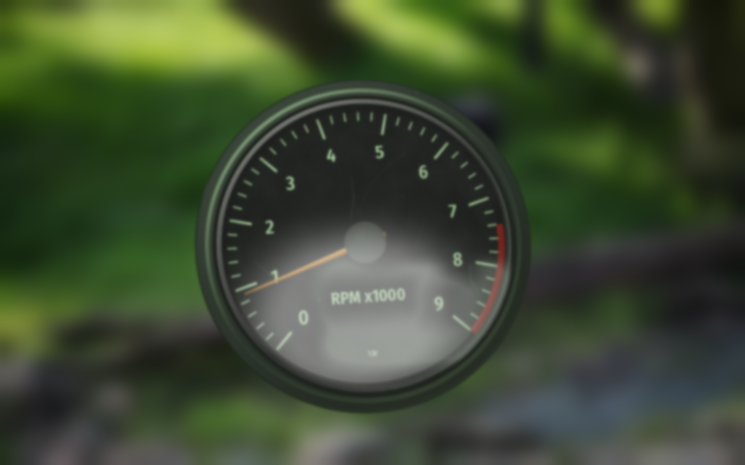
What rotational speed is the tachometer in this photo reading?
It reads 900 rpm
